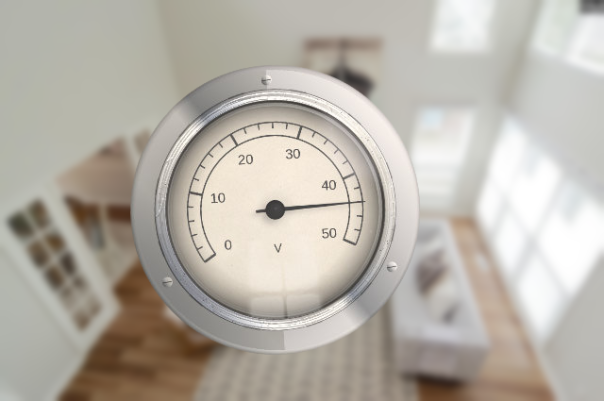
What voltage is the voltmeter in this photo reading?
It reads 44 V
